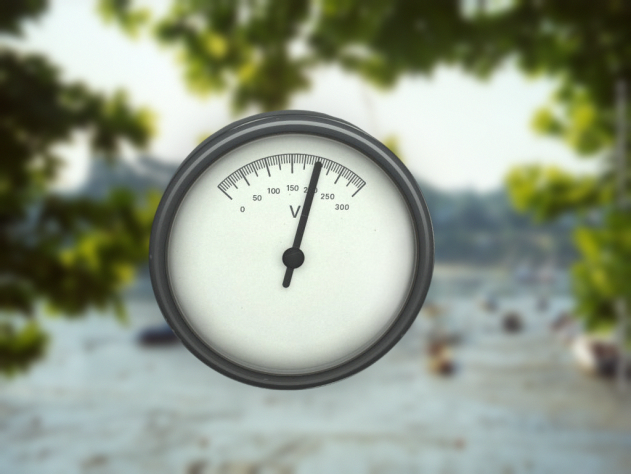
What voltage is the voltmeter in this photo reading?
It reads 200 V
